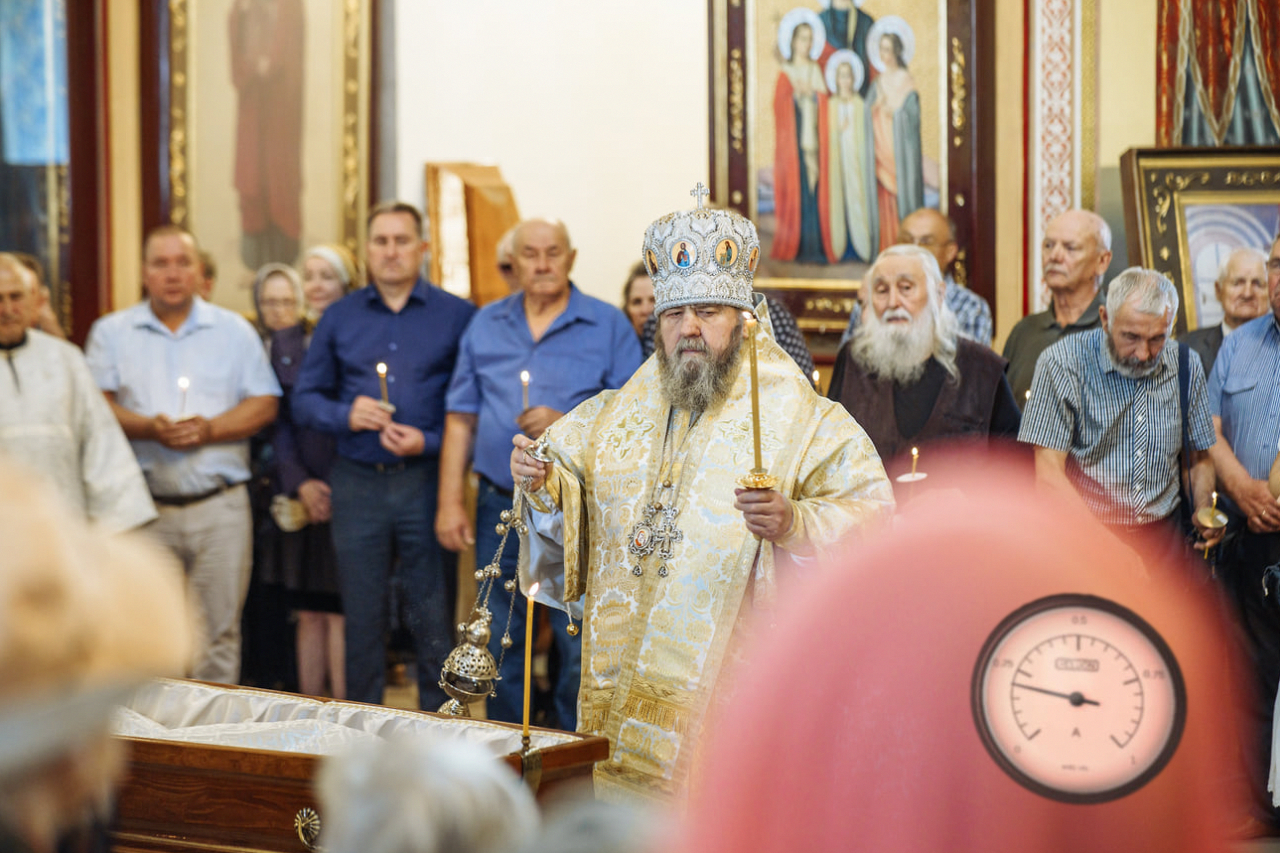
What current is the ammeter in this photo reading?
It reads 0.2 A
